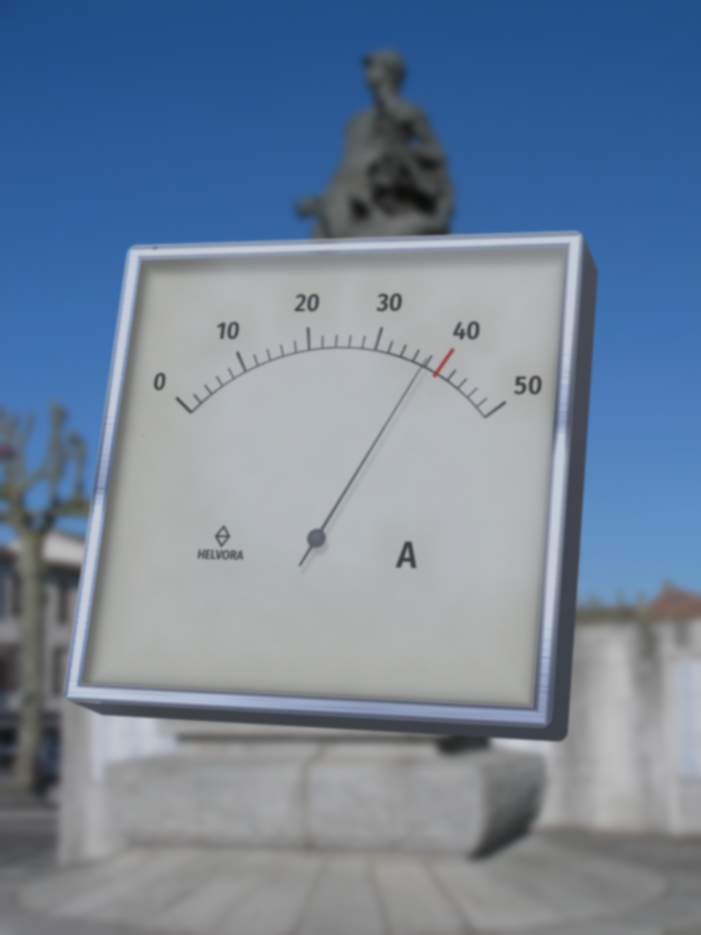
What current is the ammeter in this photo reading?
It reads 38 A
